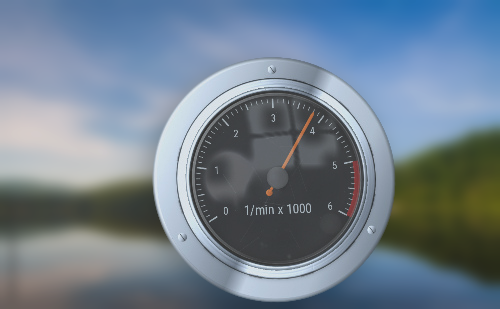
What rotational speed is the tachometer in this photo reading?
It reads 3800 rpm
